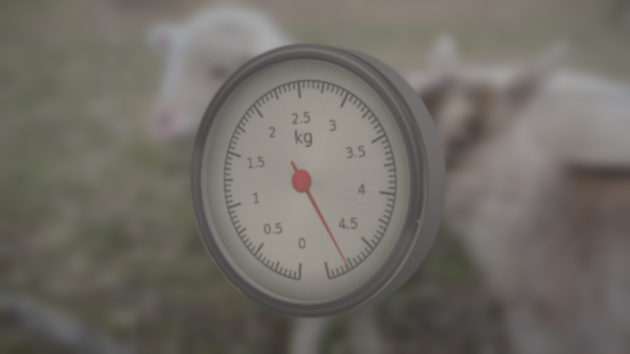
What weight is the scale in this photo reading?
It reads 4.75 kg
